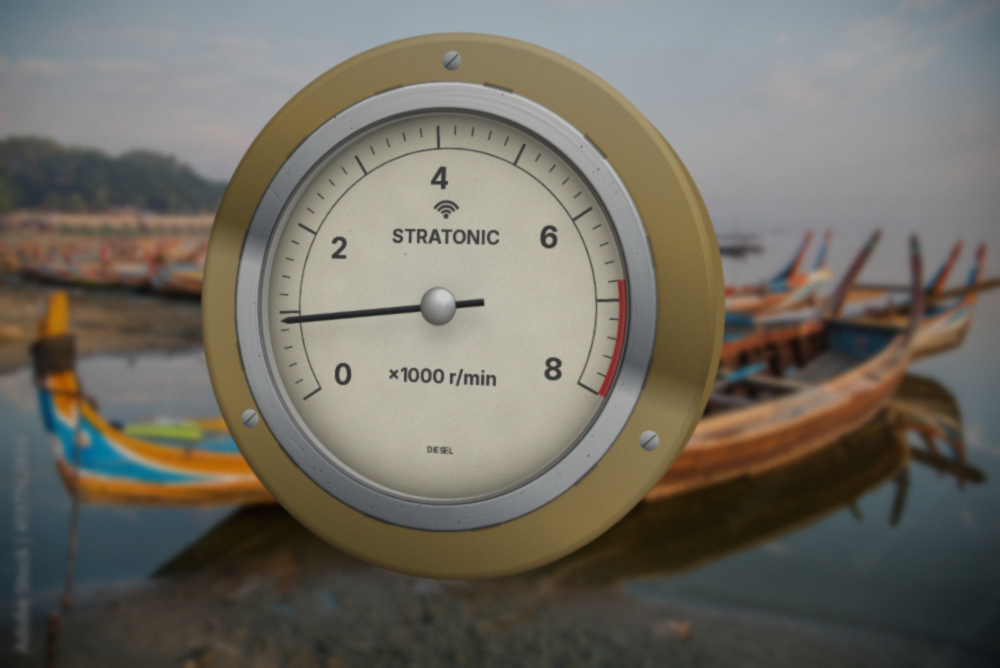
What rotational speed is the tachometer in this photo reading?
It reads 900 rpm
